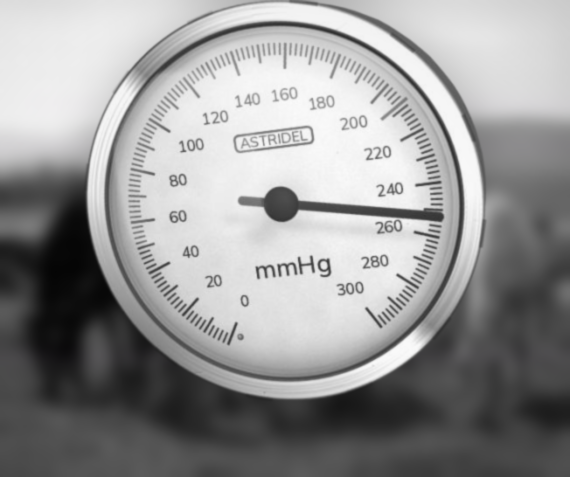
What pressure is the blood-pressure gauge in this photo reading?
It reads 252 mmHg
